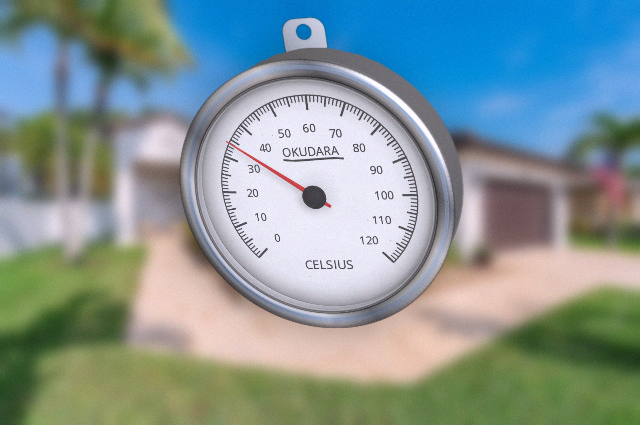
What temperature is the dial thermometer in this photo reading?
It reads 35 °C
